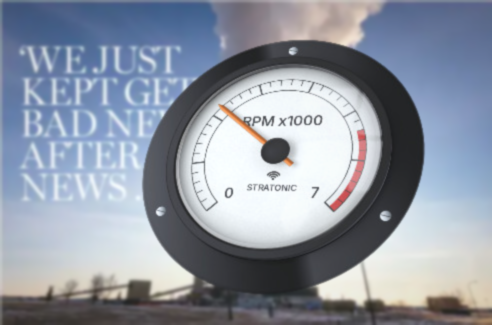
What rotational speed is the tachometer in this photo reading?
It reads 2200 rpm
